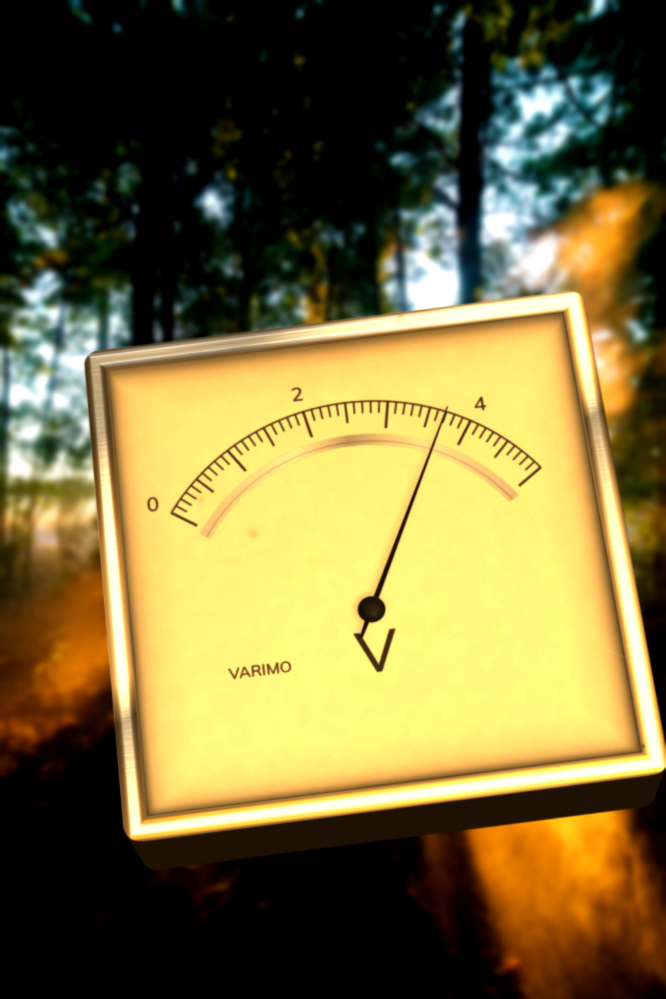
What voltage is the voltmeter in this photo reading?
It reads 3.7 V
